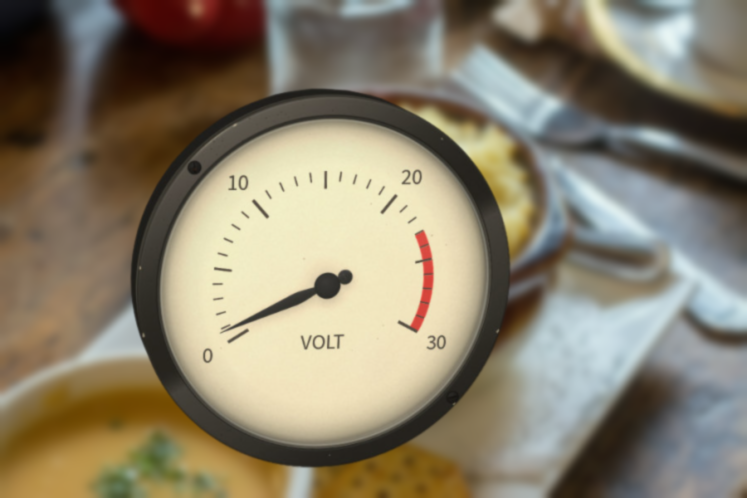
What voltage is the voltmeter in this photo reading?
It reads 1 V
